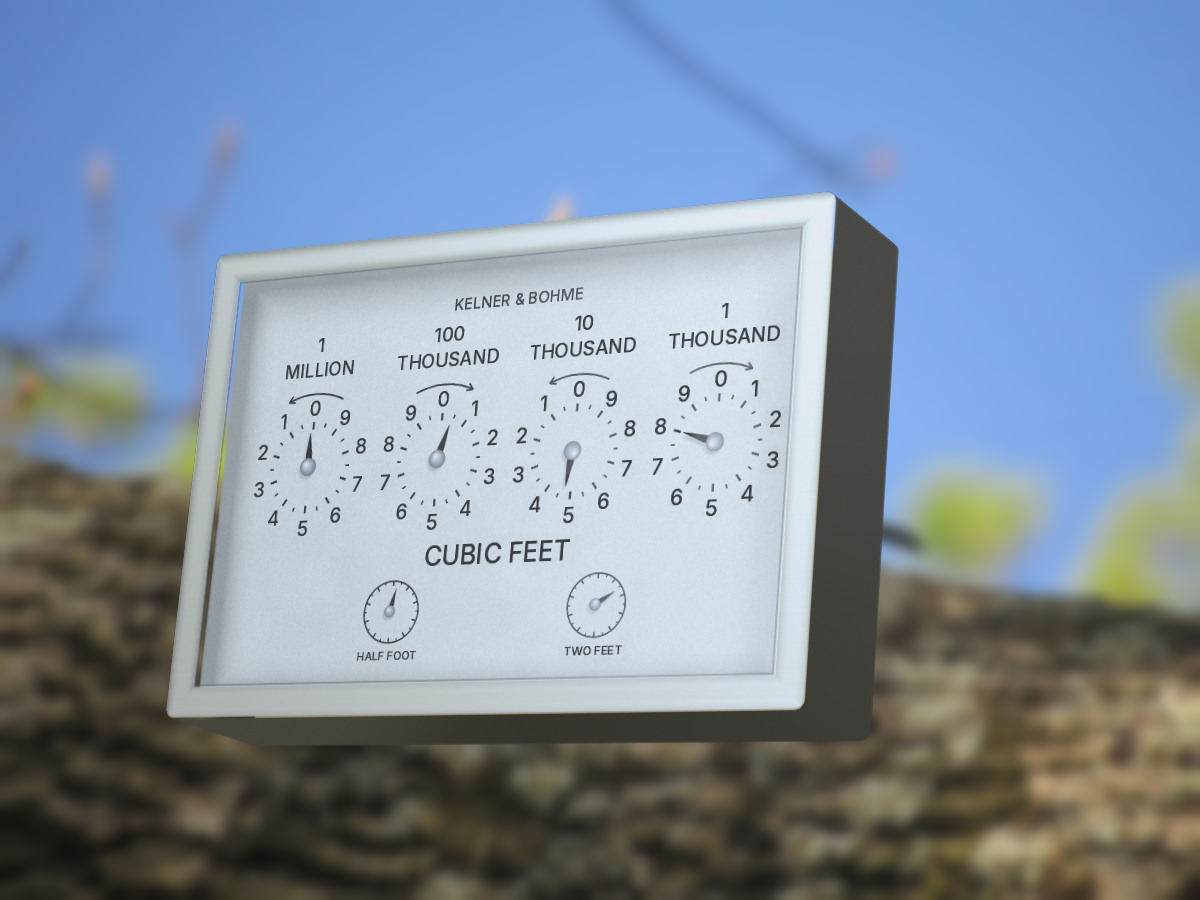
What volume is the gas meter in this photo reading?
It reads 4800 ft³
